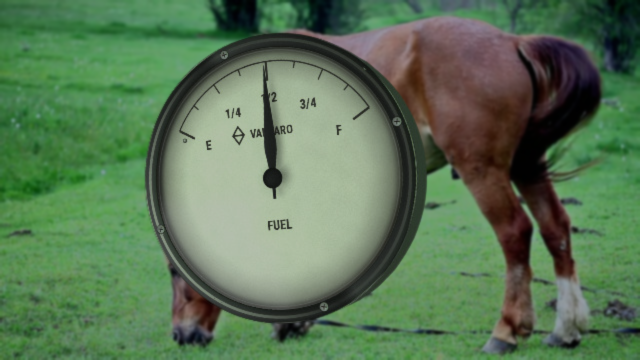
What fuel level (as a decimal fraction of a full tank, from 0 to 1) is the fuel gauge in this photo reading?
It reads 0.5
